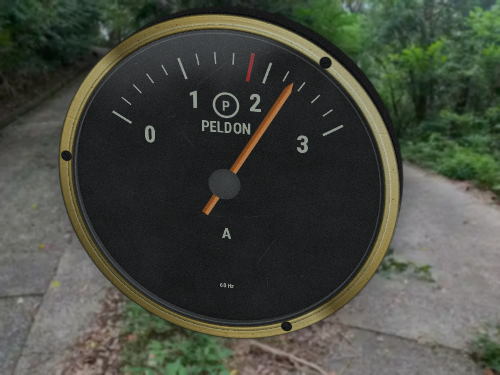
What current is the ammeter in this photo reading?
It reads 2.3 A
